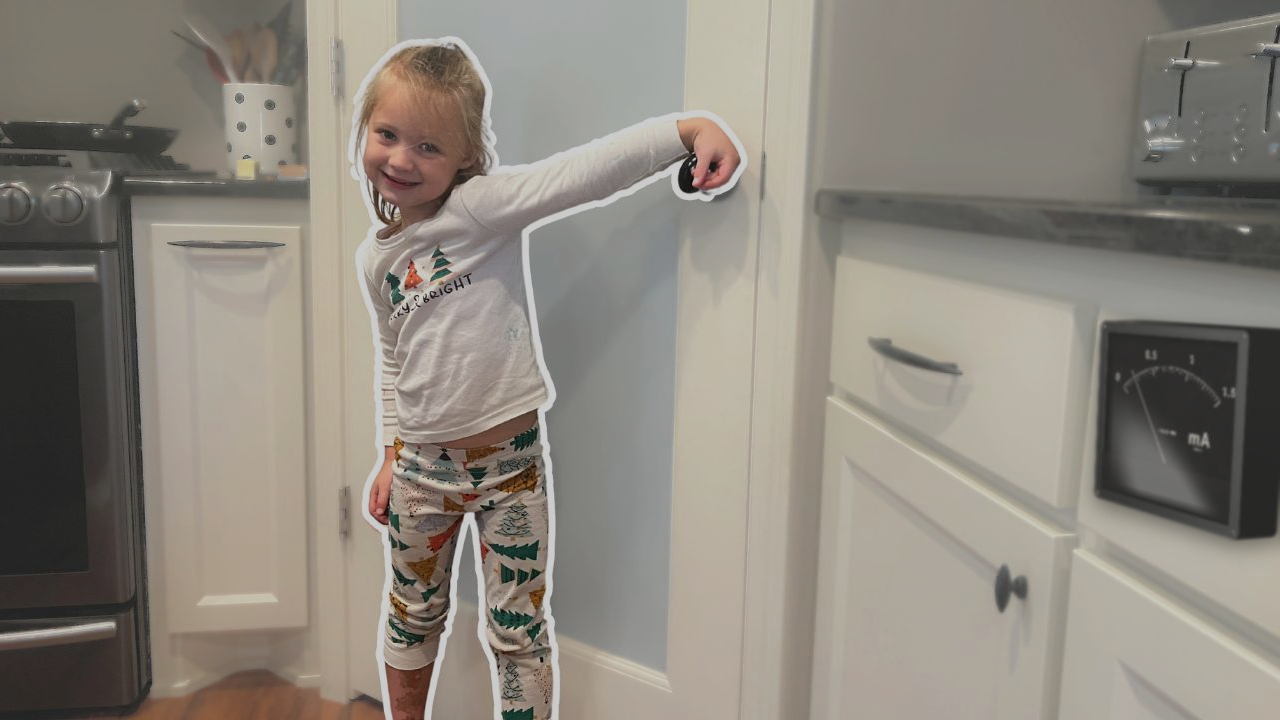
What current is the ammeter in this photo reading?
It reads 0.25 mA
